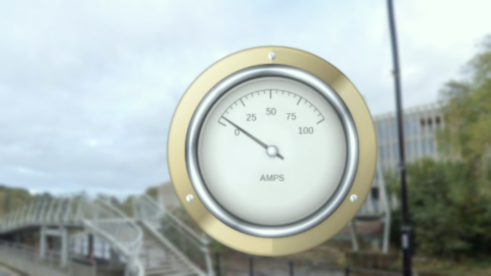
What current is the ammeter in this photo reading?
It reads 5 A
